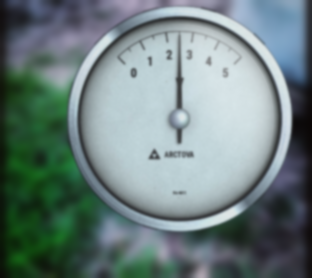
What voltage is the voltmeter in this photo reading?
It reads 2.5 V
